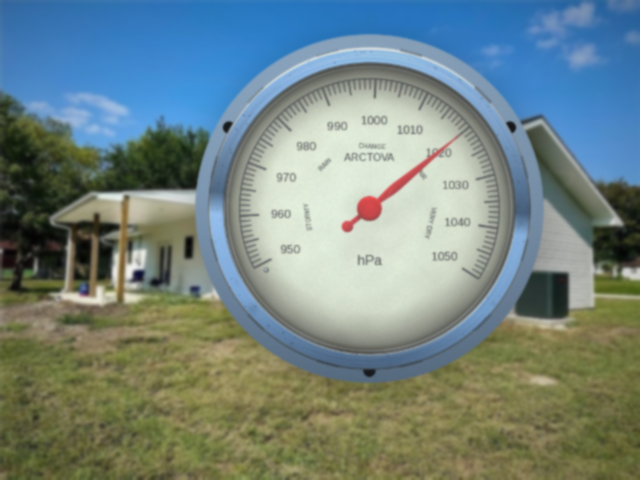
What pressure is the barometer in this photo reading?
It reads 1020 hPa
